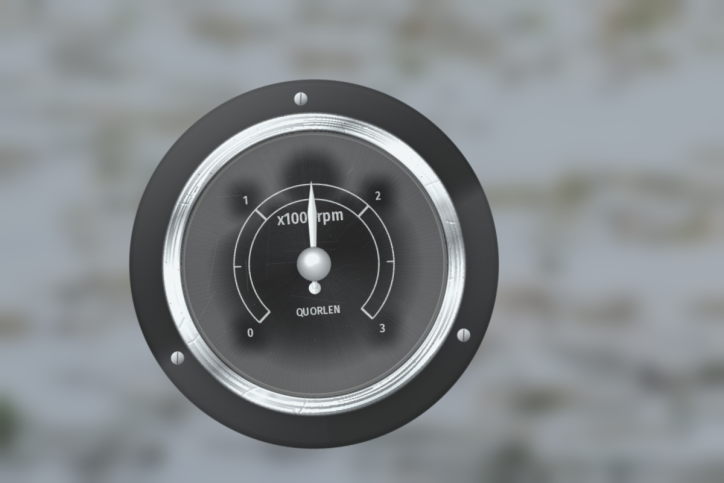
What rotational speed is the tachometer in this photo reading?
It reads 1500 rpm
